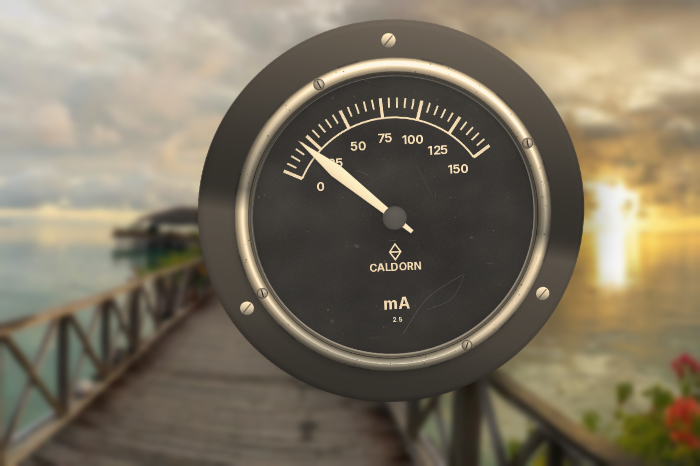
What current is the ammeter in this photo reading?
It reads 20 mA
